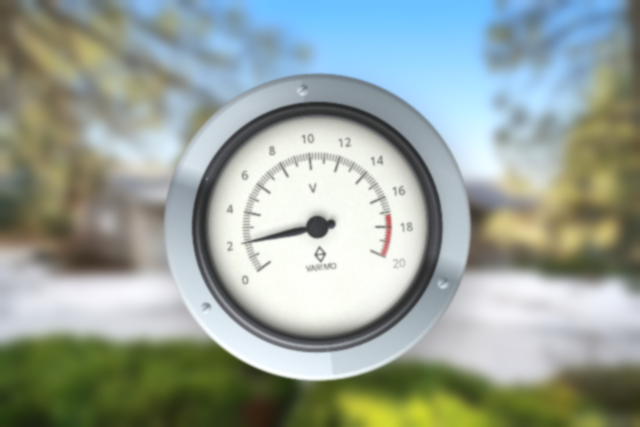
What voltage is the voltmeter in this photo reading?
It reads 2 V
